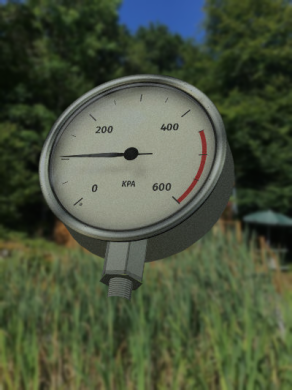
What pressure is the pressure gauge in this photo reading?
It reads 100 kPa
